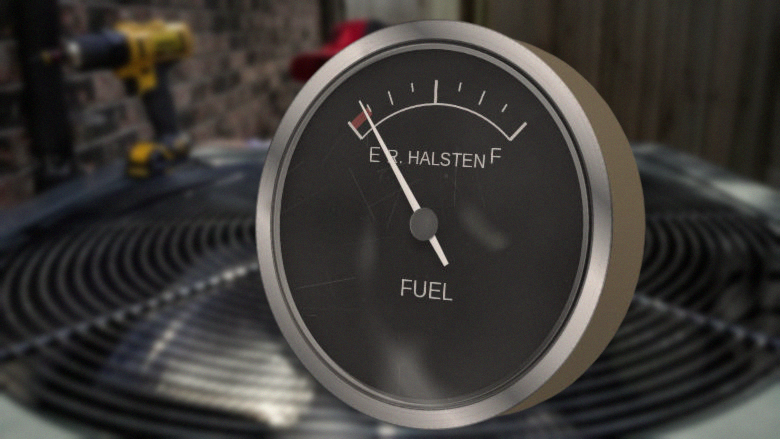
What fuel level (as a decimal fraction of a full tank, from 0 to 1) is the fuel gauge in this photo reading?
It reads 0.125
